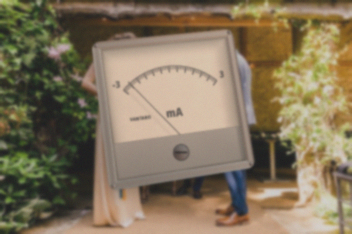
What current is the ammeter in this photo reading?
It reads -2.5 mA
